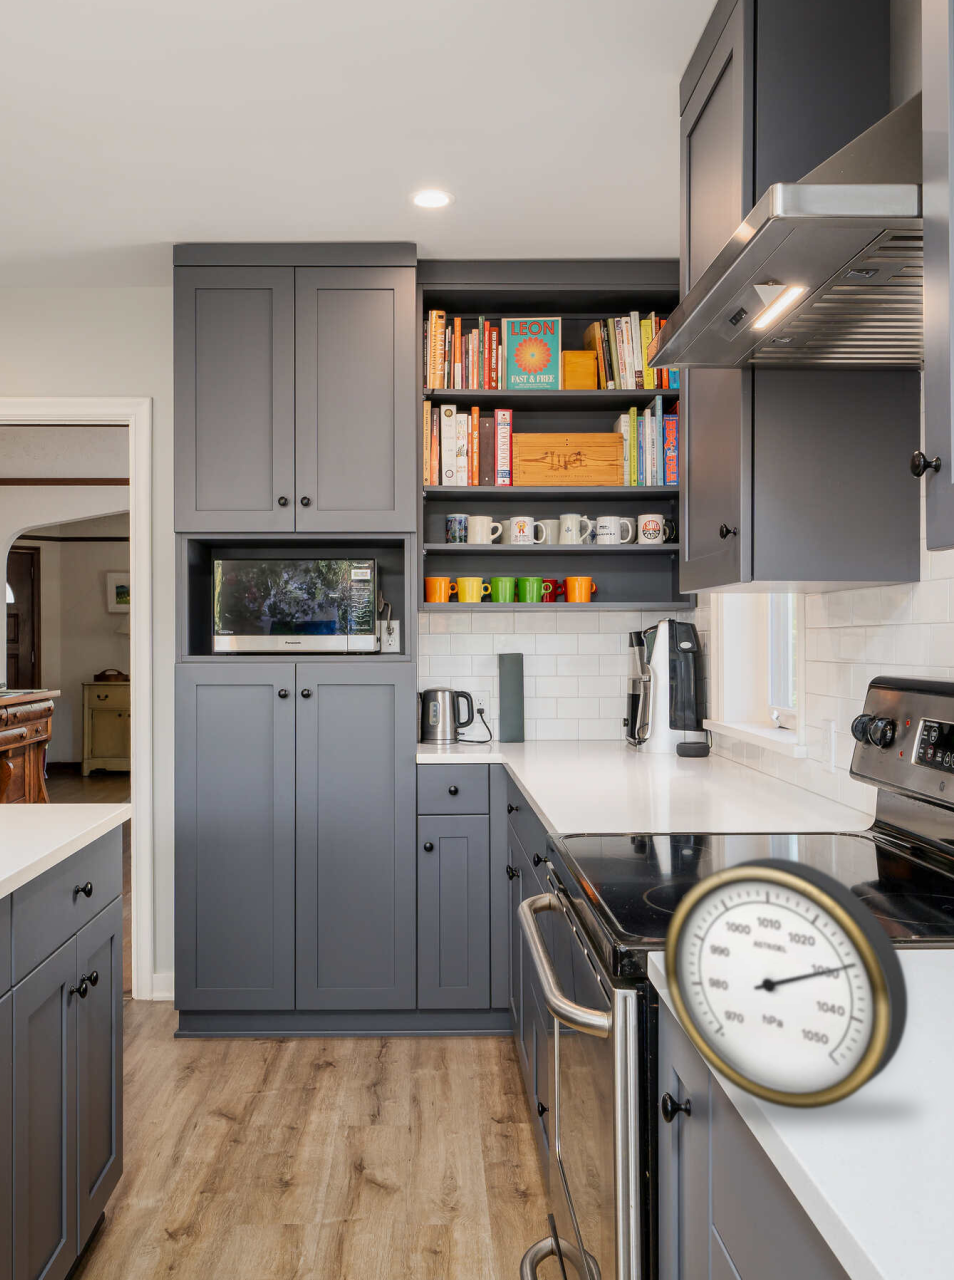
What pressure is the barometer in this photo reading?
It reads 1030 hPa
